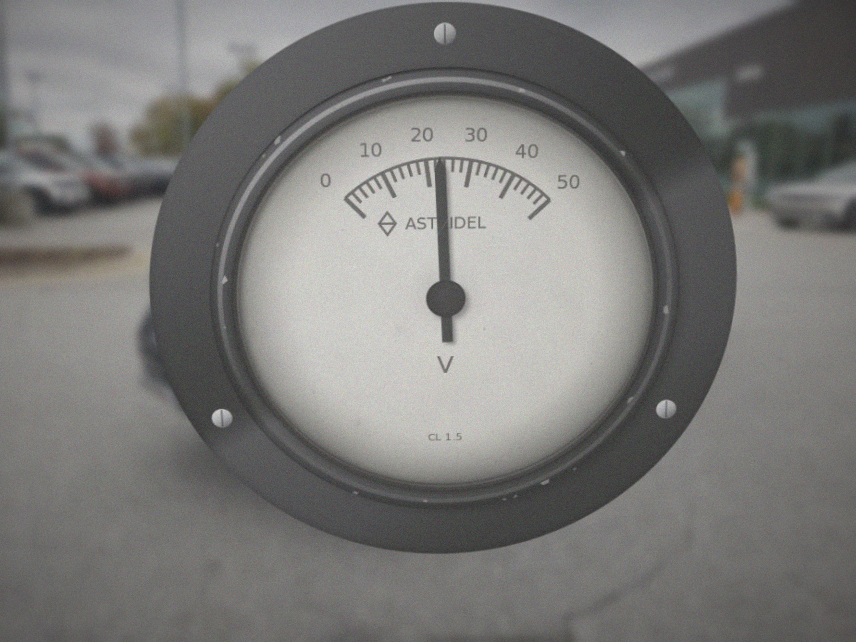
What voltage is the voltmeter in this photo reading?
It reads 23 V
